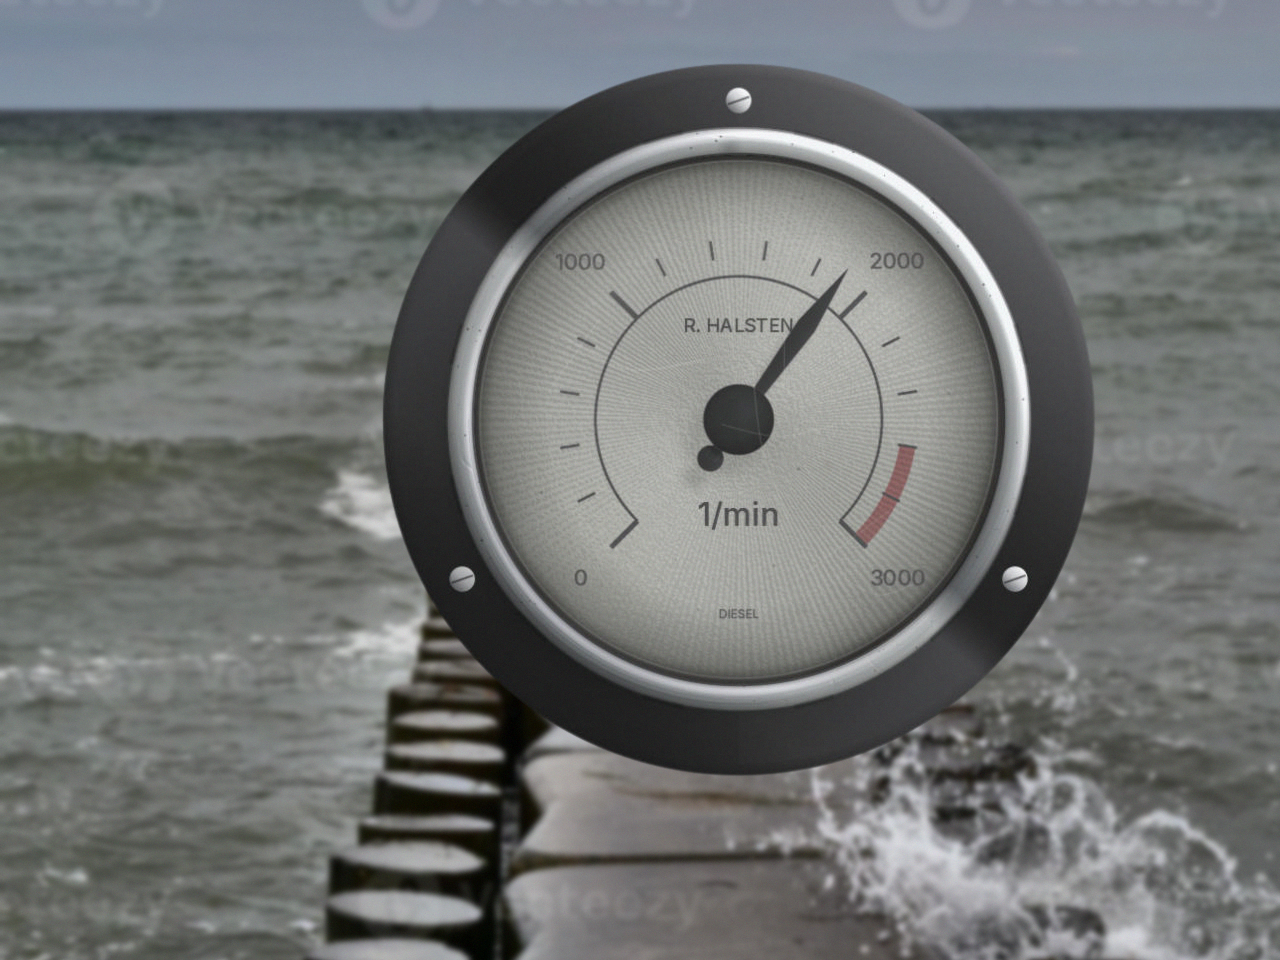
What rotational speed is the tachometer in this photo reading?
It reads 1900 rpm
